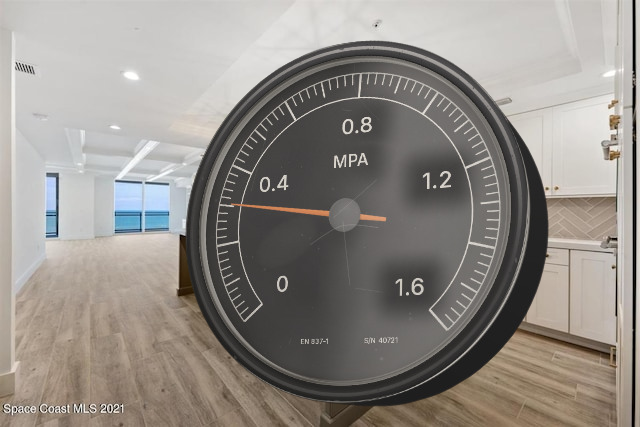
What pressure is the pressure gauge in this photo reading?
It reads 0.3 MPa
